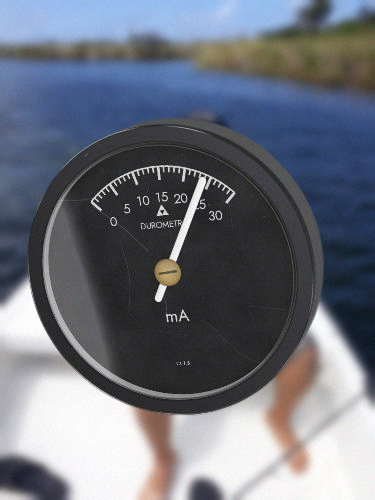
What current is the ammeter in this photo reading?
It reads 24 mA
